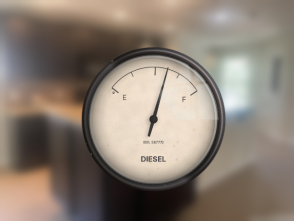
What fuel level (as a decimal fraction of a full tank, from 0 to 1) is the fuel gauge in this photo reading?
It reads 0.625
